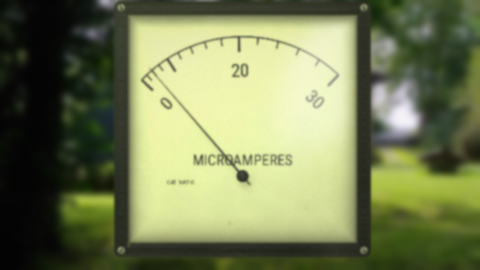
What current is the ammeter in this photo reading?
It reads 6 µA
